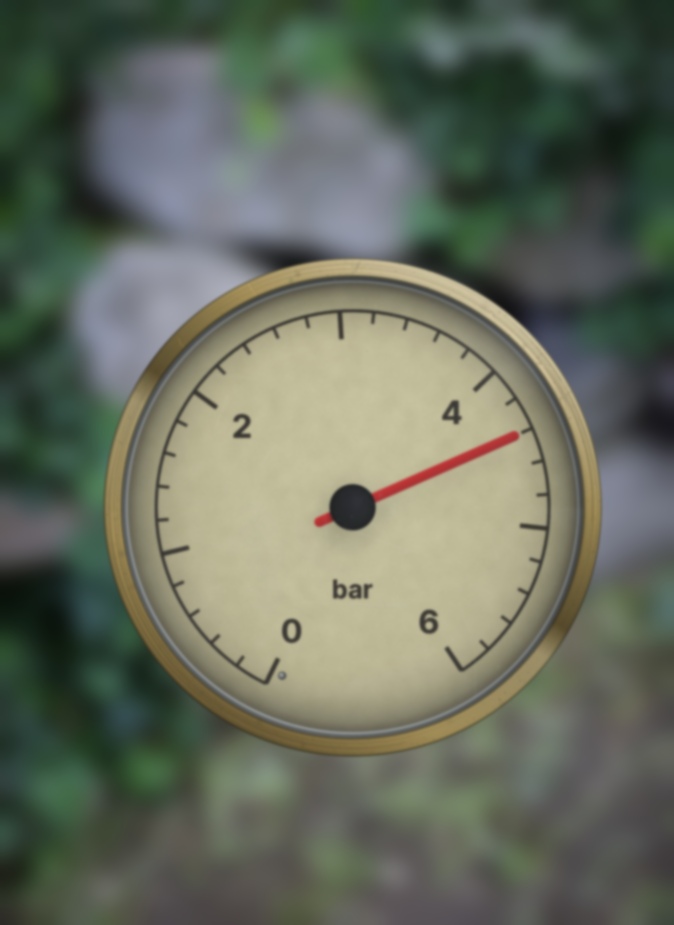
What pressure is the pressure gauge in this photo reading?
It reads 4.4 bar
